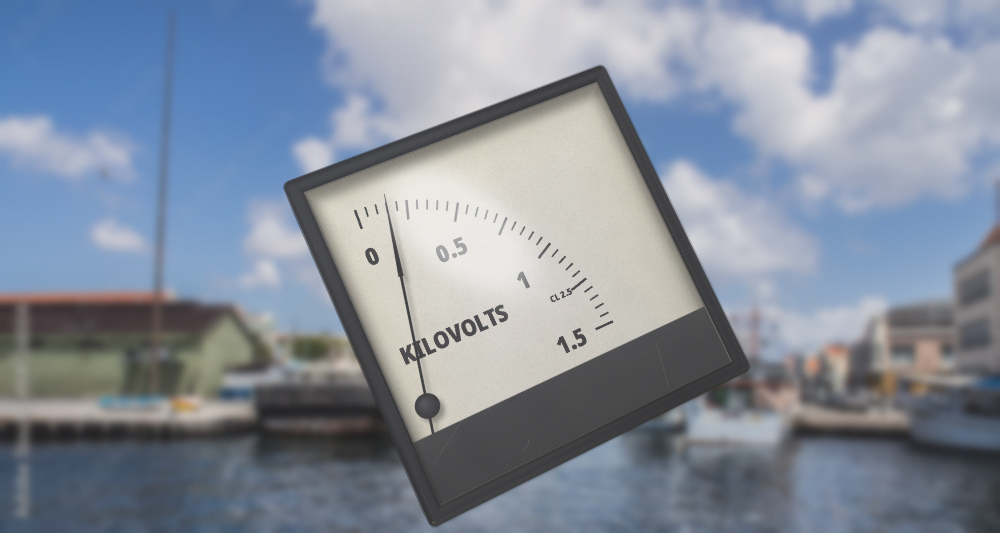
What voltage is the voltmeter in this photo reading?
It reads 0.15 kV
